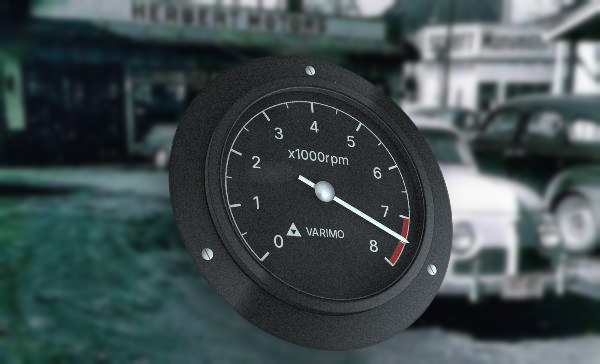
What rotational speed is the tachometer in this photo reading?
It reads 7500 rpm
